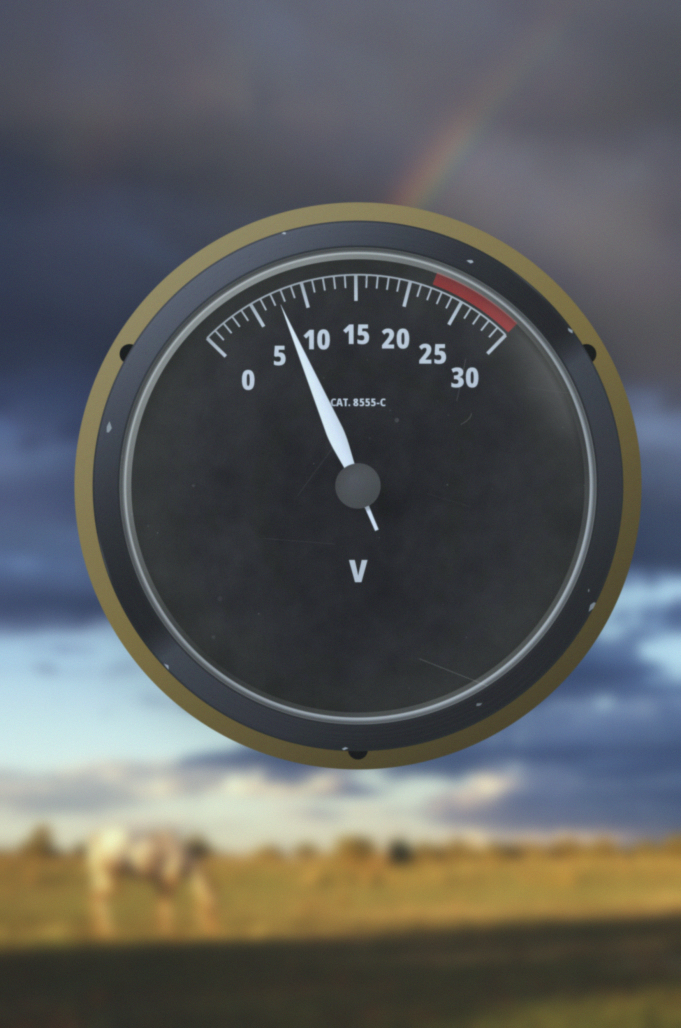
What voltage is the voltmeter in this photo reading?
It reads 7.5 V
